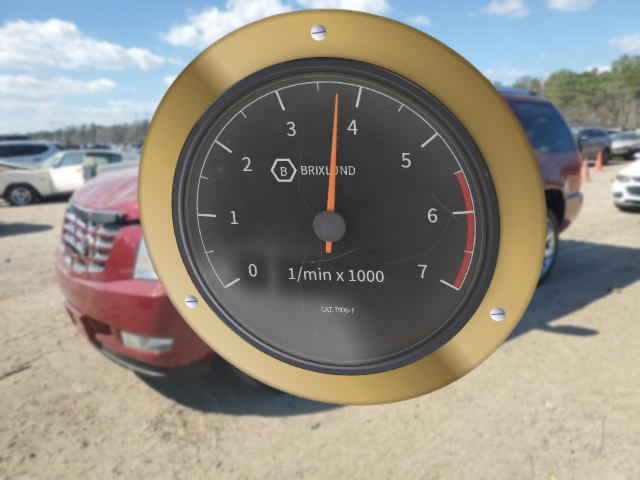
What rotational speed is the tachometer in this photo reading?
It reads 3750 rpm
